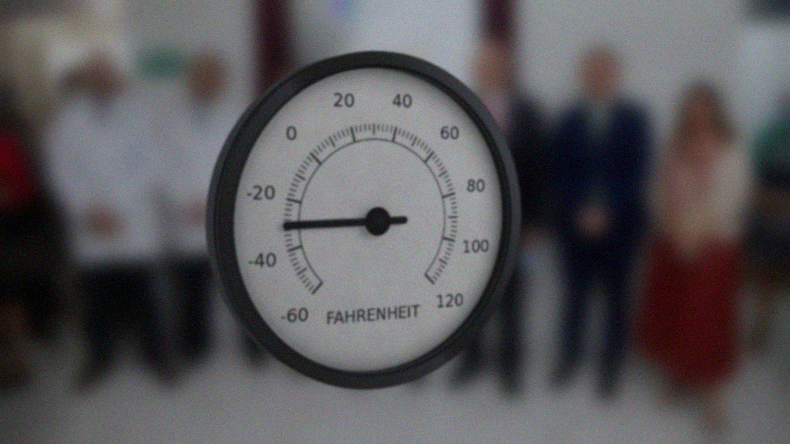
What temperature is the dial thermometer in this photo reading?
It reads -30 °F
